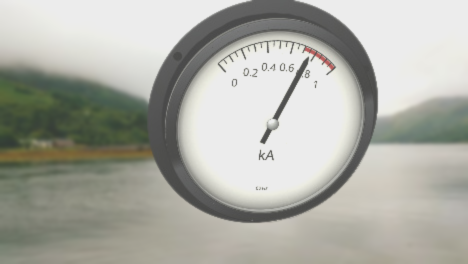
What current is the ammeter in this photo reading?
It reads 0.75 kA
